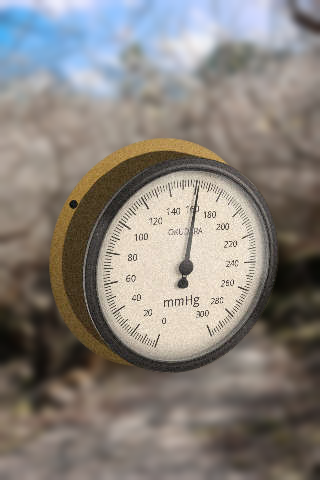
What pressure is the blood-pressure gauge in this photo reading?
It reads 160 mmHg
